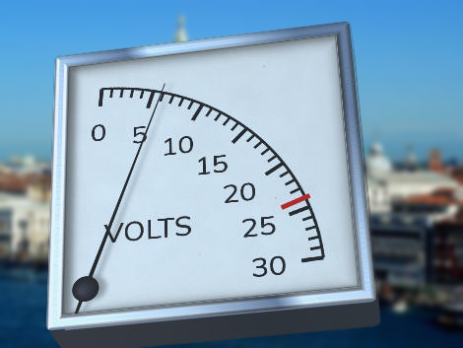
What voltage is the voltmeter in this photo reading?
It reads 6 V
